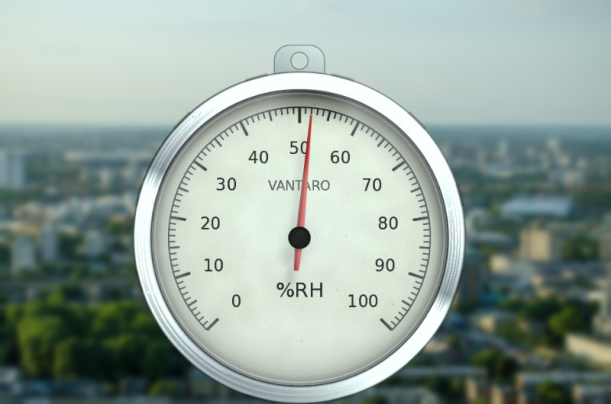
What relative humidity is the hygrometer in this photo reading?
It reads 52 %
